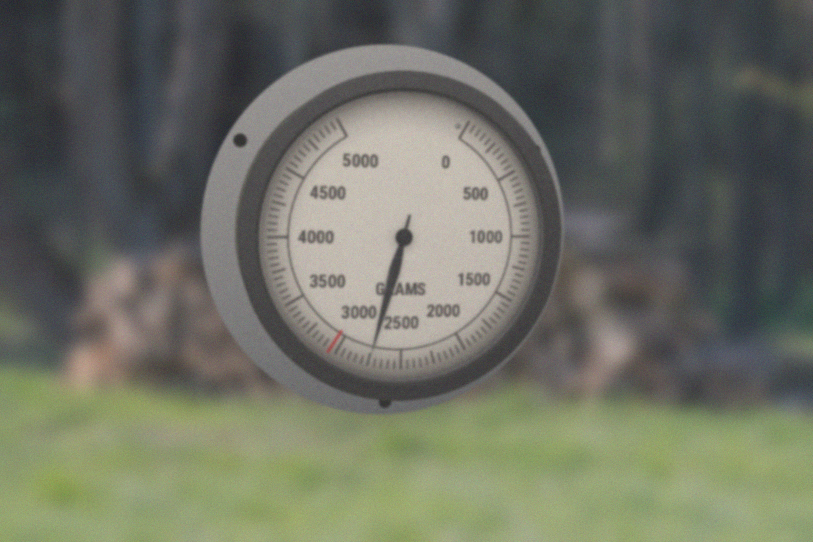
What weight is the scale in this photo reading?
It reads 2750 g
